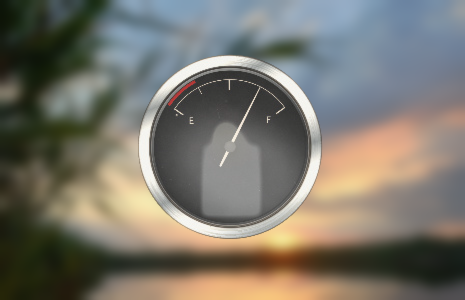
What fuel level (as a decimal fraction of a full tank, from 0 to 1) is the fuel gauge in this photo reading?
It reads 0.75
